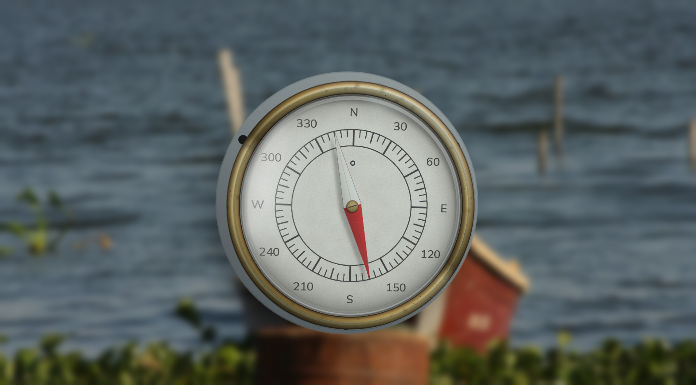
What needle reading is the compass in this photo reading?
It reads 165 °
